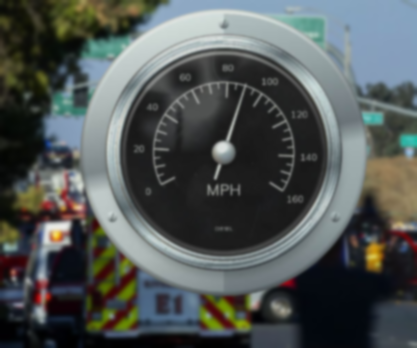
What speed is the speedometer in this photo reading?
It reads 90 mph
